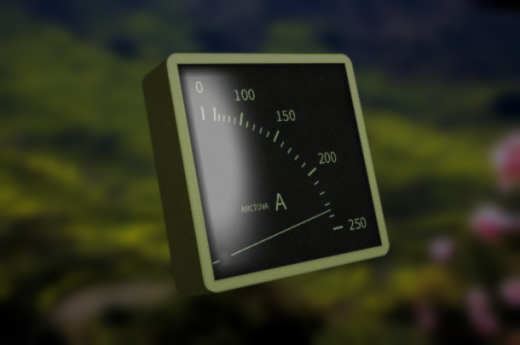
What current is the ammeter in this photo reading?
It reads 235 A
